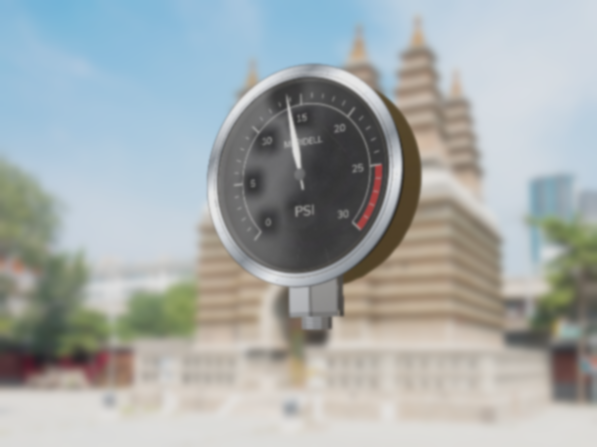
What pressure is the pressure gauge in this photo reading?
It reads 14 psi
